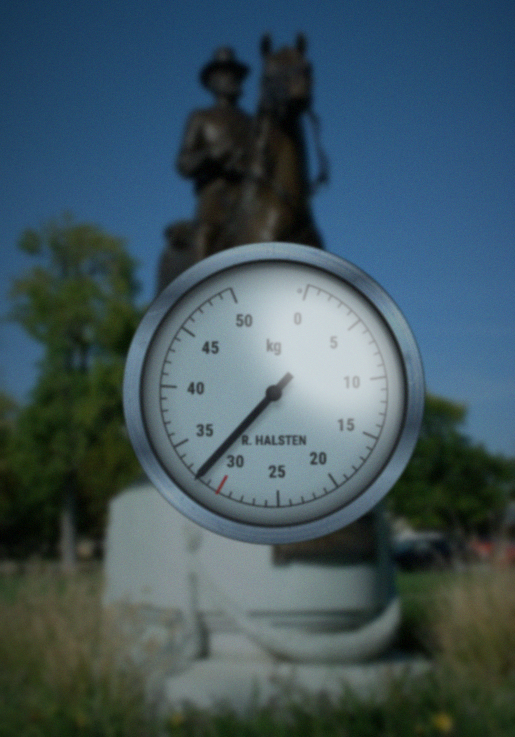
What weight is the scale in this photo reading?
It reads 32 kg
